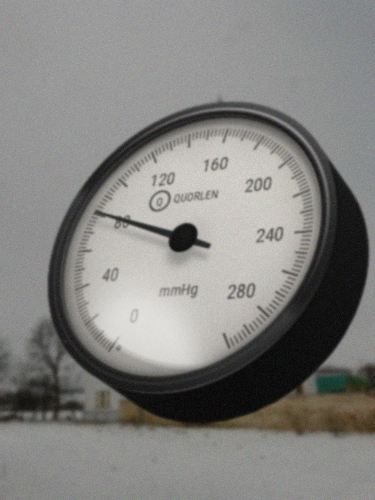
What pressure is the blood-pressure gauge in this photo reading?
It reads 80 mmHg
